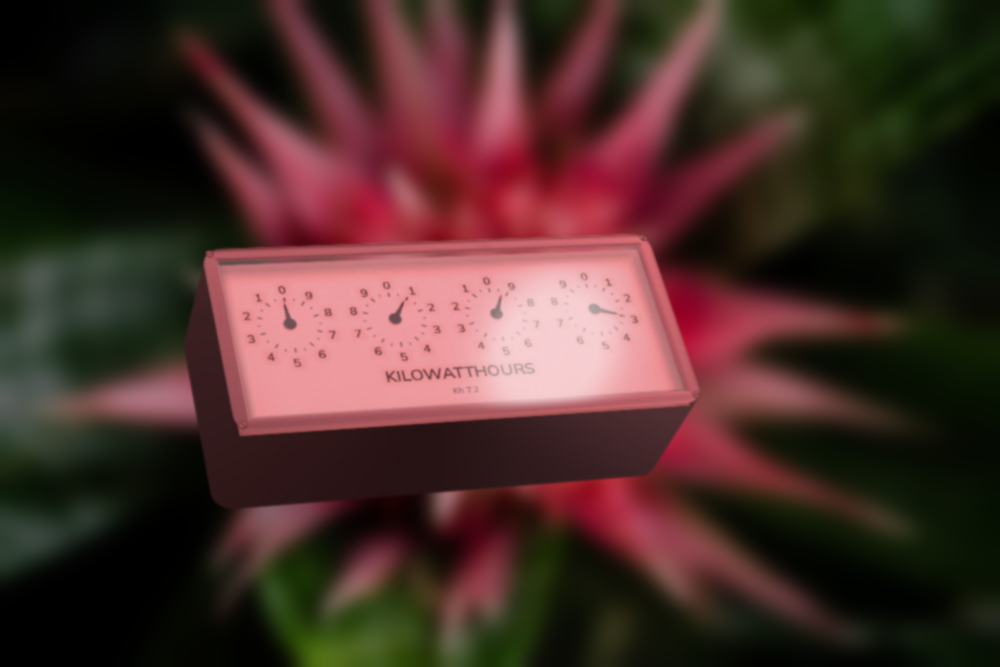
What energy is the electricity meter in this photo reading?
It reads 93 kWh
